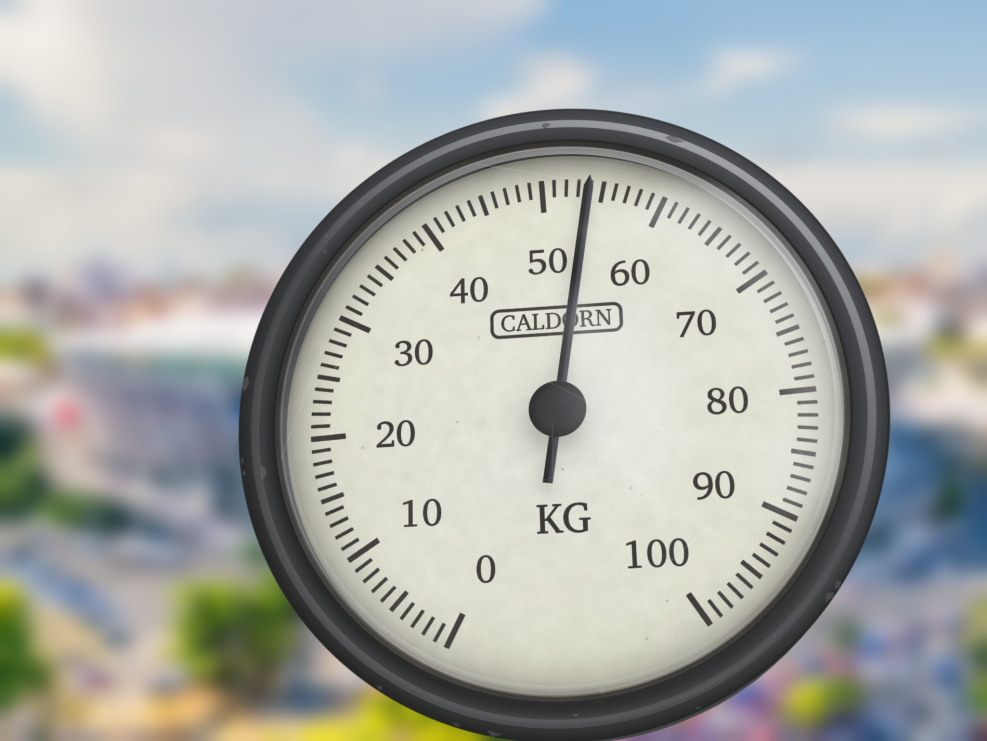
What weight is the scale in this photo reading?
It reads 54 kg
